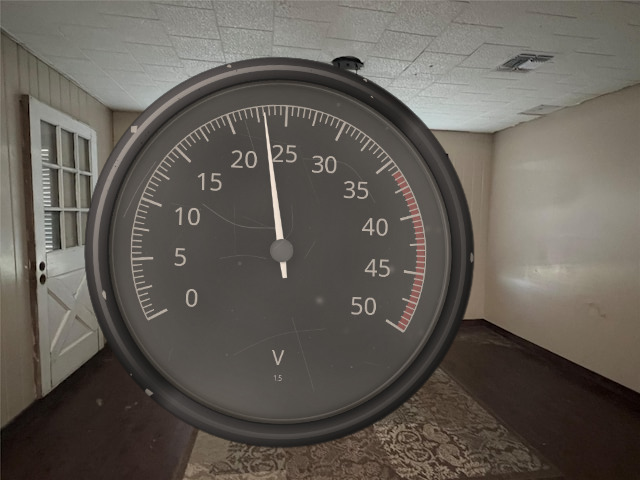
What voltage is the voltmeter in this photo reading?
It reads 23 V
